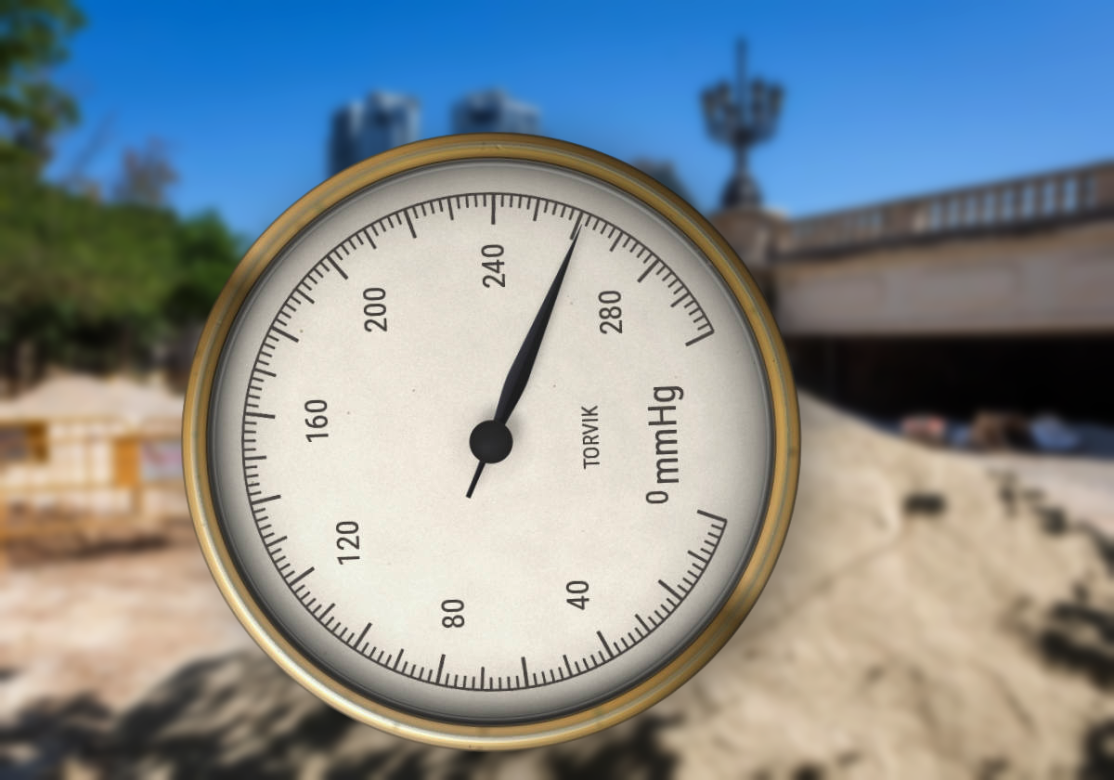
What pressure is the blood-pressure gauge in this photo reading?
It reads 261 mmHg
